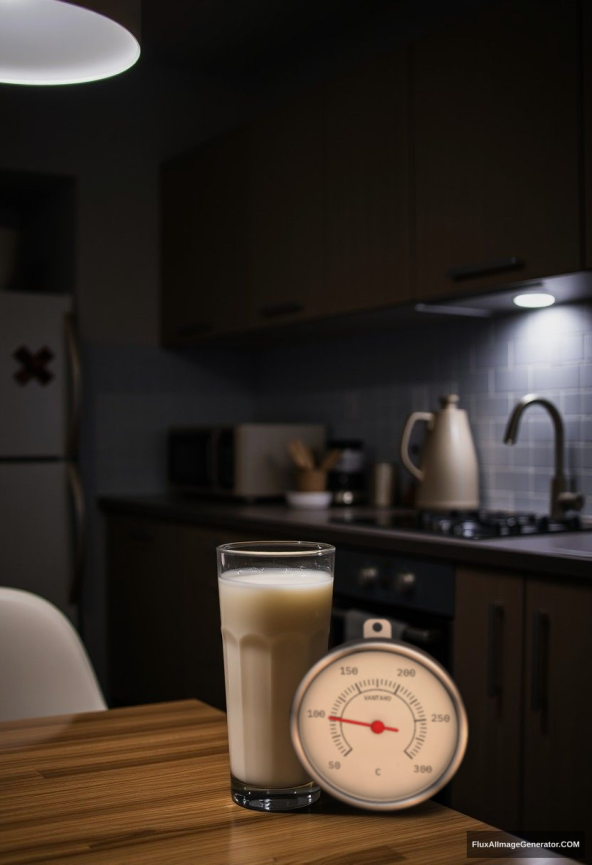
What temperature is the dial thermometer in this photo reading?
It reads 100 °C
